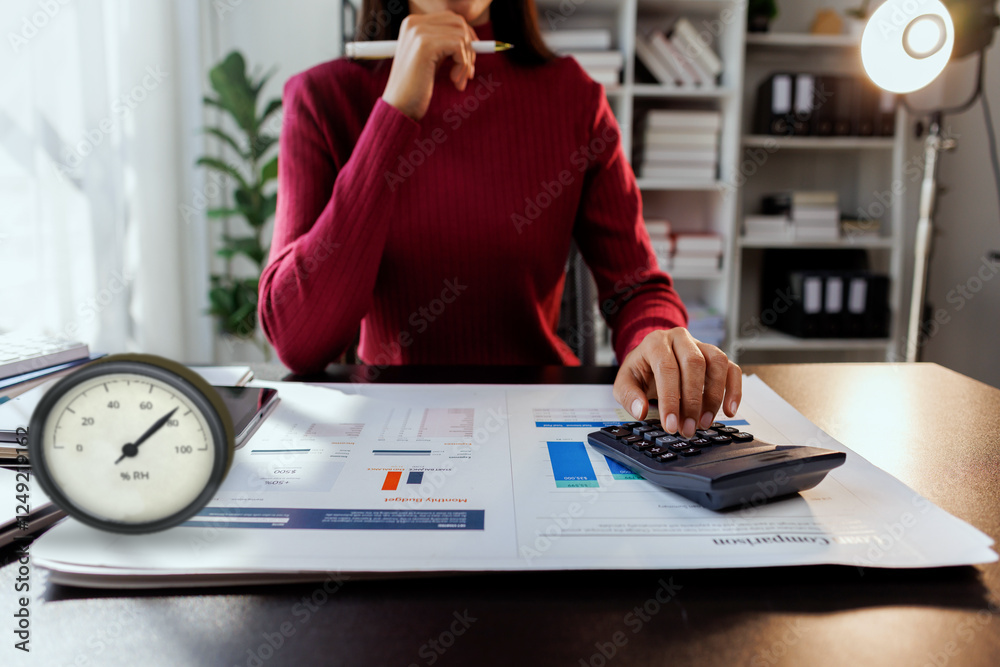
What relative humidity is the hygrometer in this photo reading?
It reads 75 %
